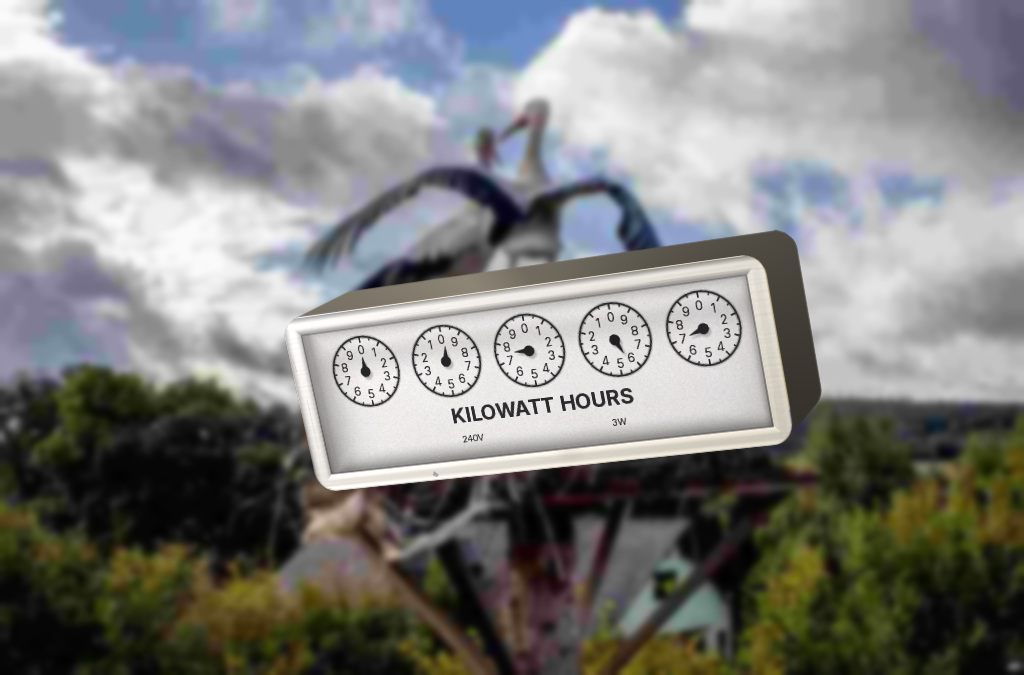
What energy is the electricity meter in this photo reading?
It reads 99757 kWh
